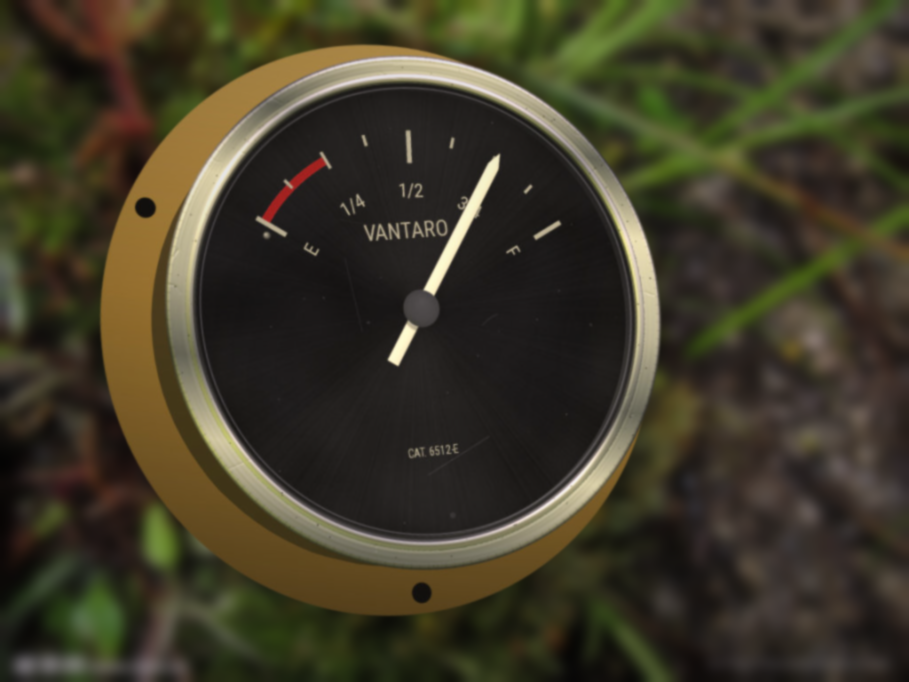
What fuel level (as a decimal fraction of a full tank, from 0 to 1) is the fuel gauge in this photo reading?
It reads 0.75
